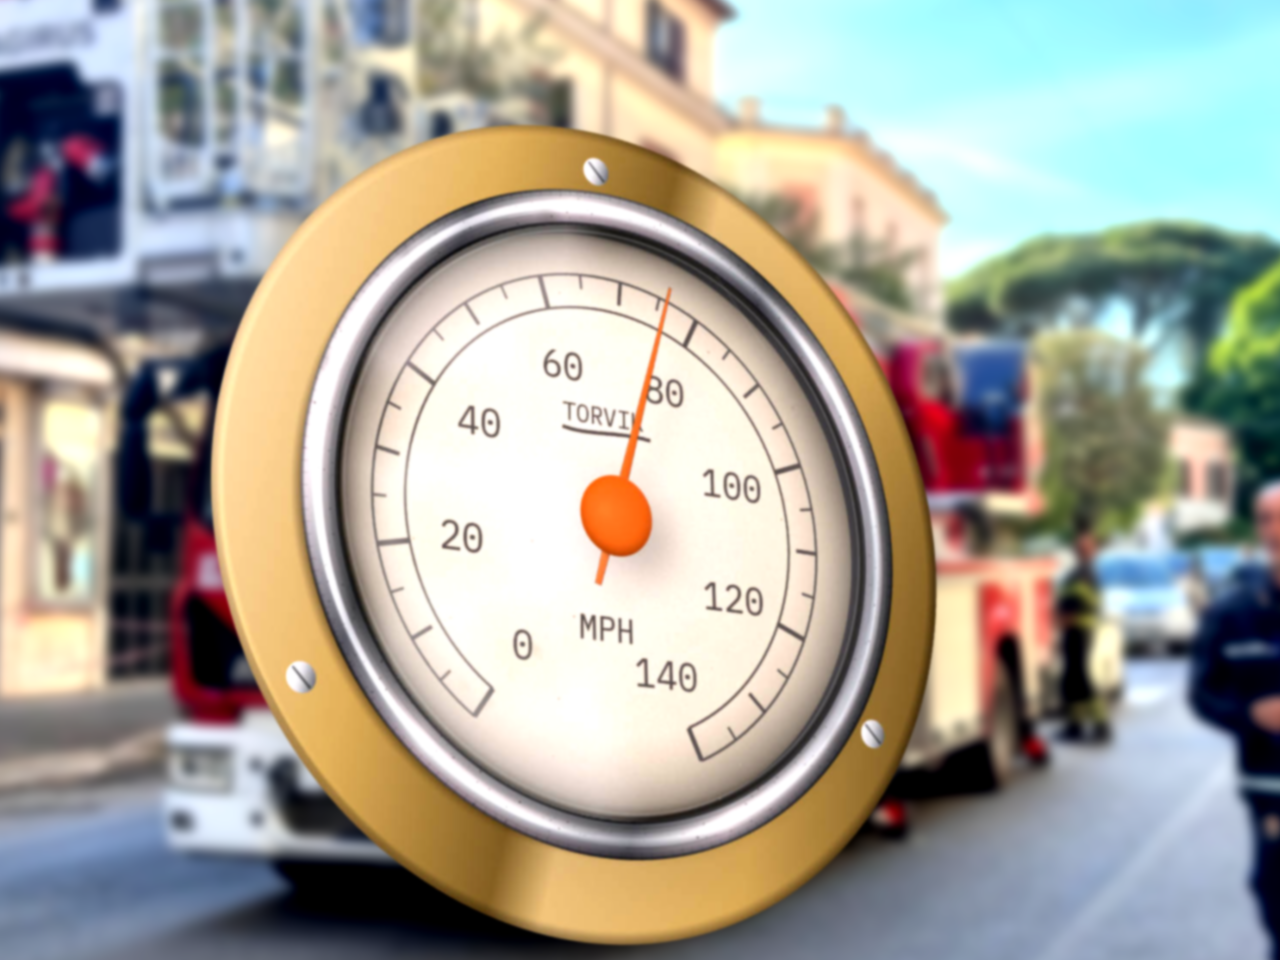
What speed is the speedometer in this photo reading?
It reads 75 mph
